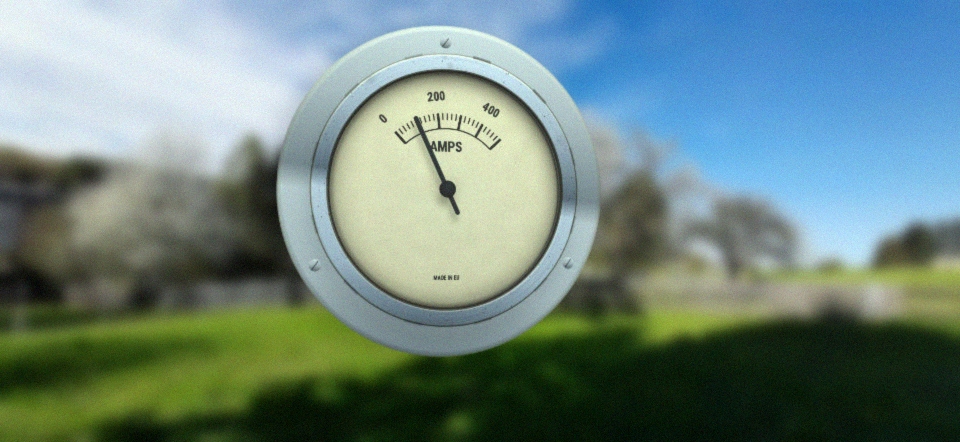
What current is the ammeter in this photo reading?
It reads 100 A
